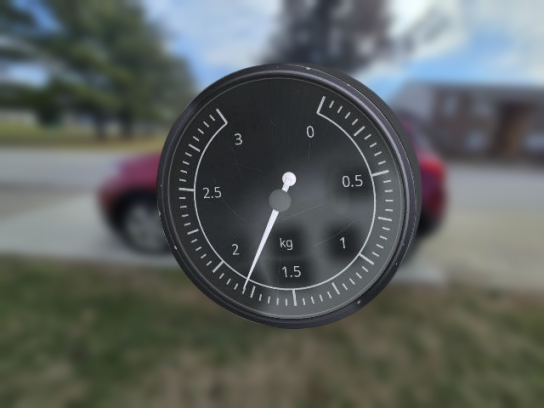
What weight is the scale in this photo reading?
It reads 1.8 kg
